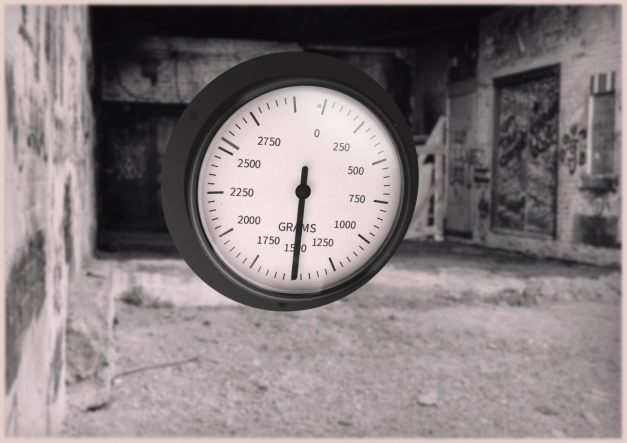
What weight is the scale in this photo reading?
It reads 1500 g
